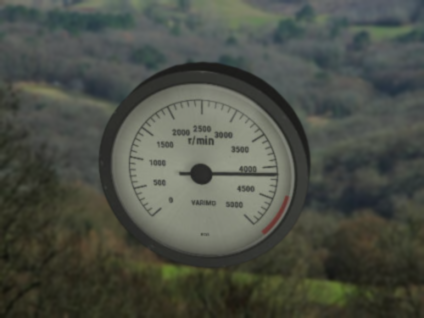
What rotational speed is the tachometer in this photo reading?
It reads 4100 rpm
